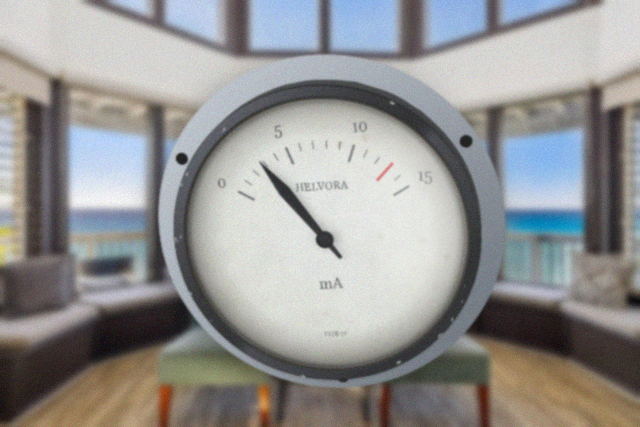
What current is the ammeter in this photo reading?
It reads 3 mA
